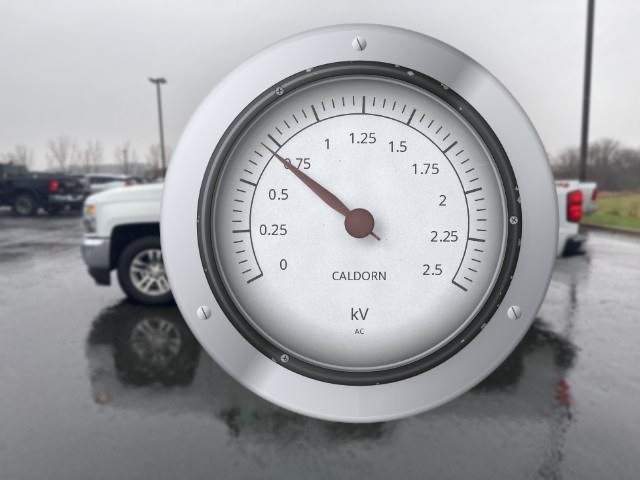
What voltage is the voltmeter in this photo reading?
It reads 0.7 kV
